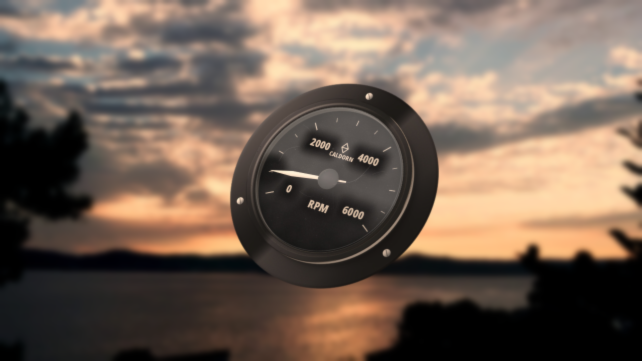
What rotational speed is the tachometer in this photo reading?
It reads 500 rpm
